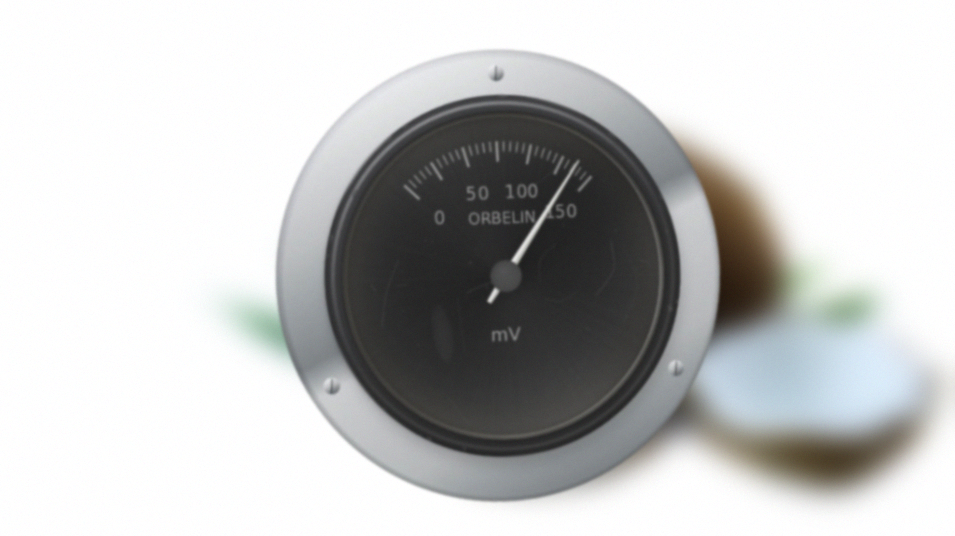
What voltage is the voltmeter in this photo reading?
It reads 135 mV
